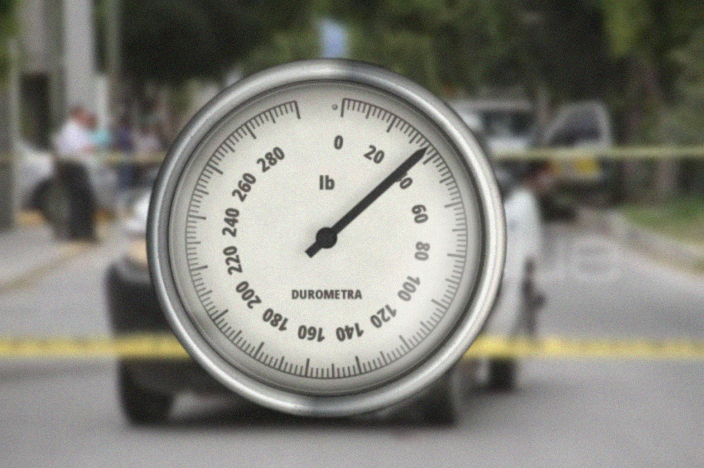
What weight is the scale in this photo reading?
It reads 36 lb
